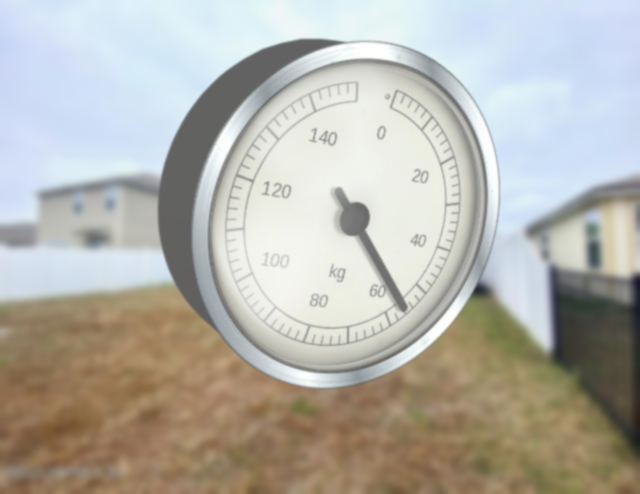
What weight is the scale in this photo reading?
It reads 56 kg
